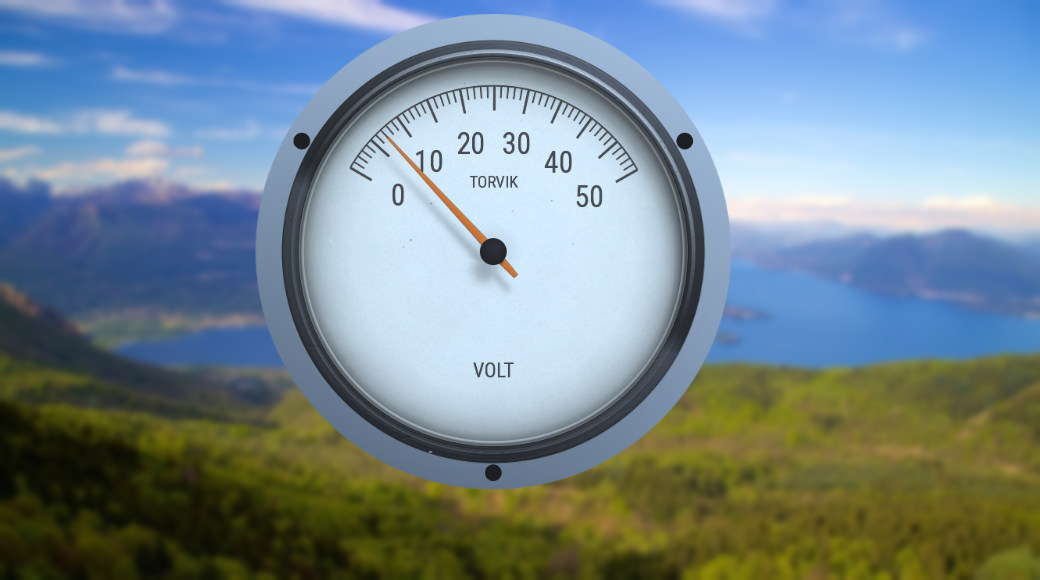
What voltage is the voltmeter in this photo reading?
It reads 7 V
